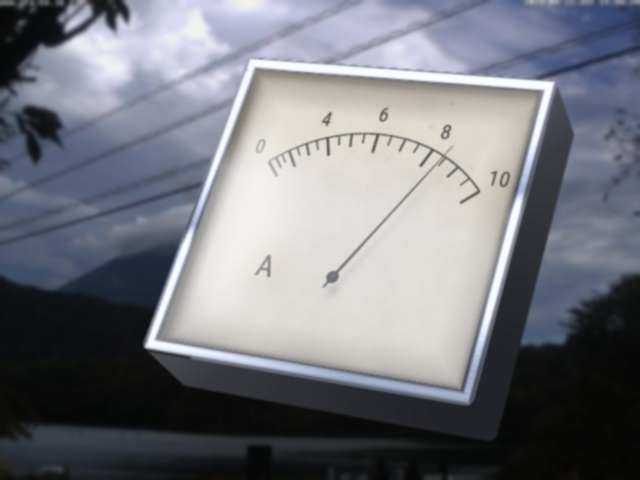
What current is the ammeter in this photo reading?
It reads 8.5 A
